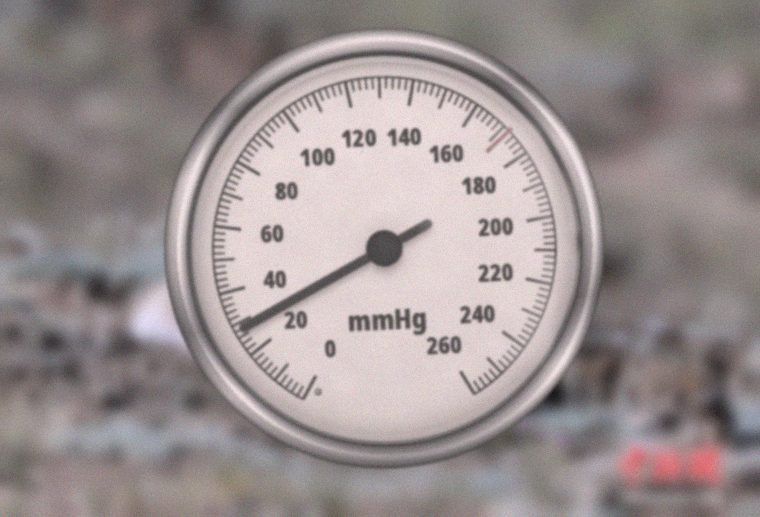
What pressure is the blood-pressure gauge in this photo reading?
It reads 28 mmHg
